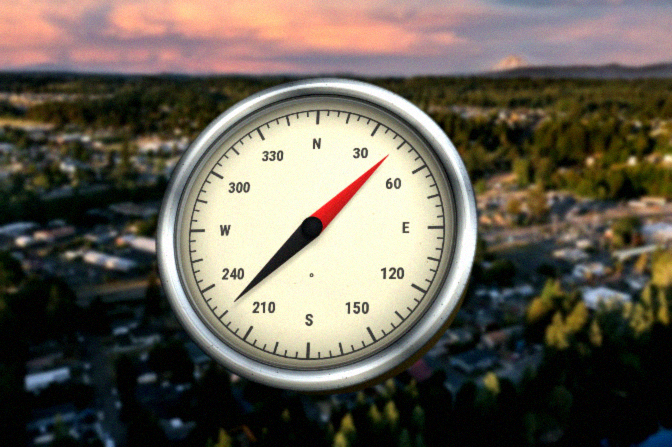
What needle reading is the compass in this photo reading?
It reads 45 °
